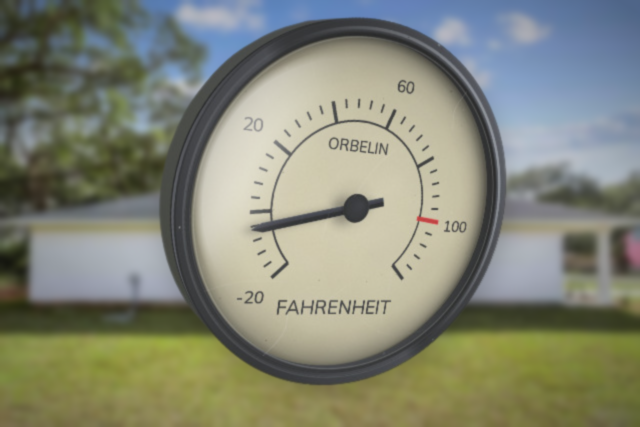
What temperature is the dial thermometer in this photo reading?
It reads -4 °F
